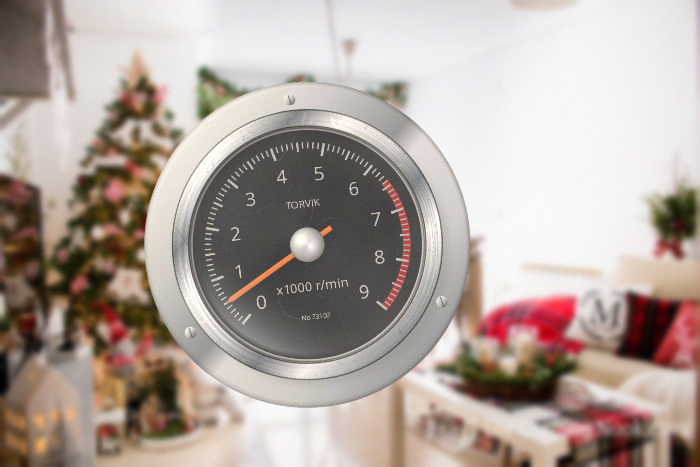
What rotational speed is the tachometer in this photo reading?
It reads 500 rpm
